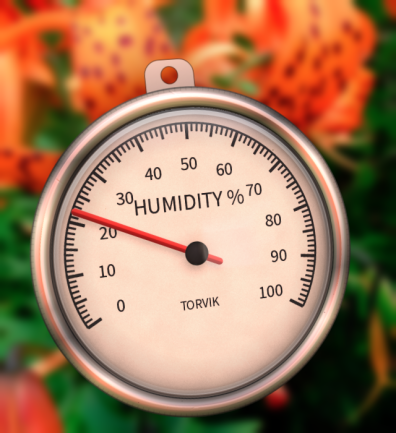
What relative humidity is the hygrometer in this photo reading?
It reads 22 %
